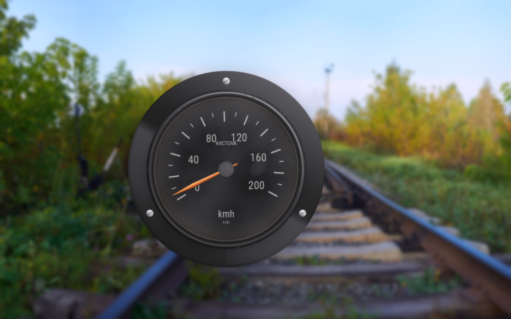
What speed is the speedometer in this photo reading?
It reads 5 km/h
